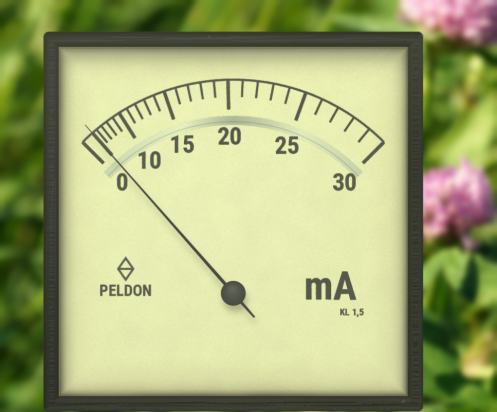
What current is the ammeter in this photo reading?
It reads 5 mA
